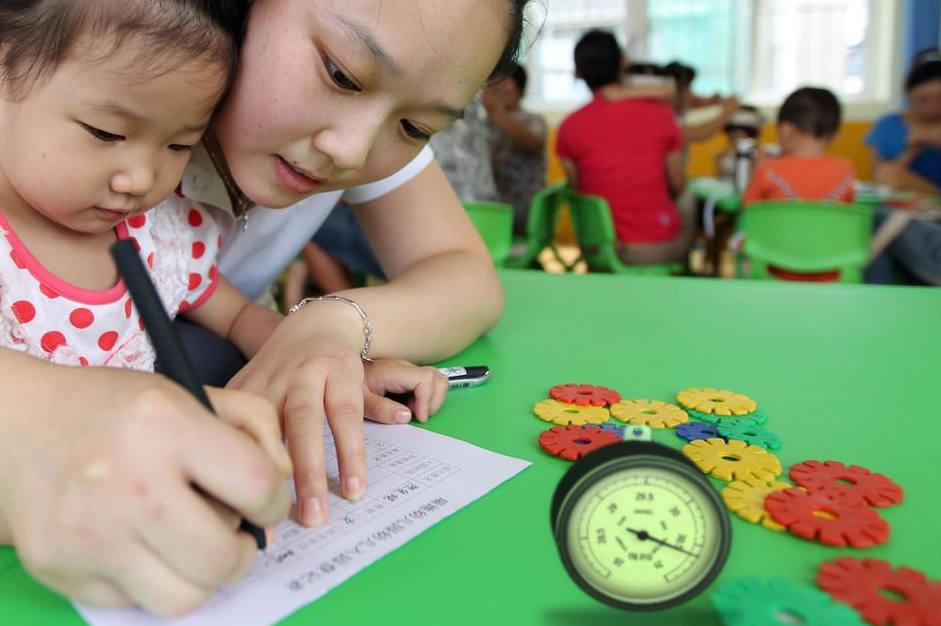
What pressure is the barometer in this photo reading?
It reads 30.6 inHg
